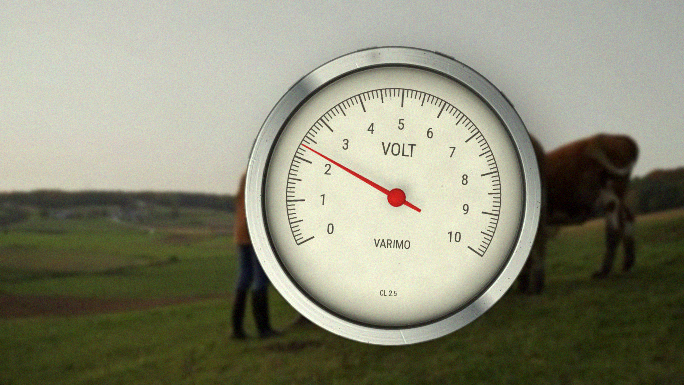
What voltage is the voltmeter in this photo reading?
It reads 2.3 V
